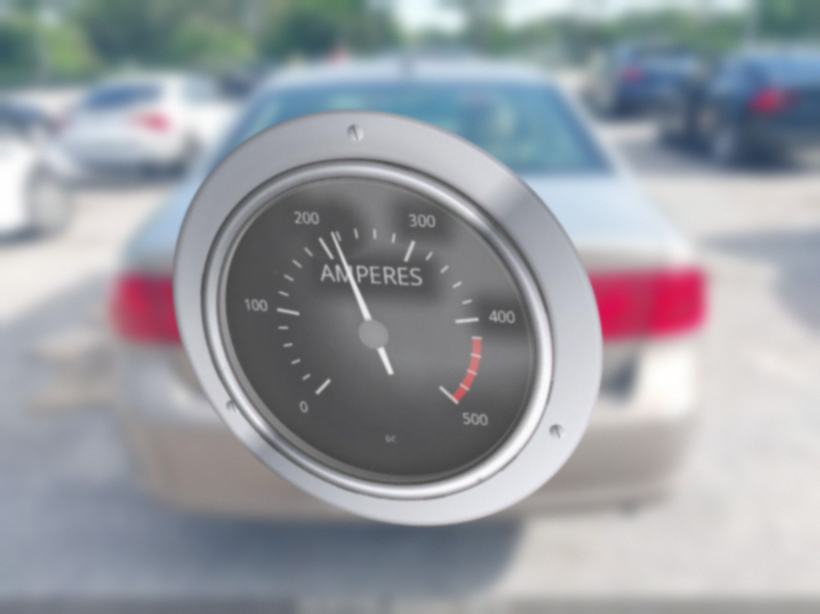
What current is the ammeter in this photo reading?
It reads 220 A
